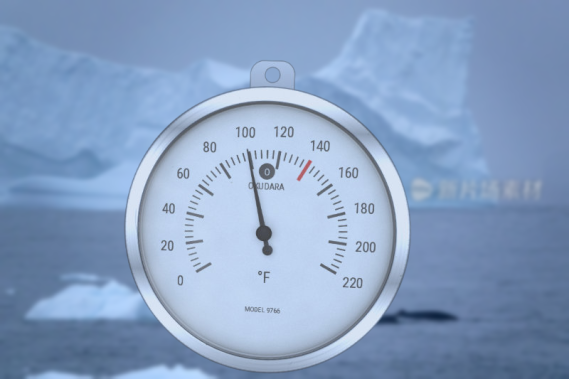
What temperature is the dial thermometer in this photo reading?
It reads 100 °F
